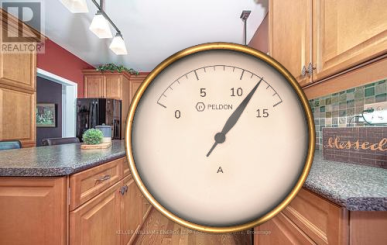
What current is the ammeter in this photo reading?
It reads 12 A
